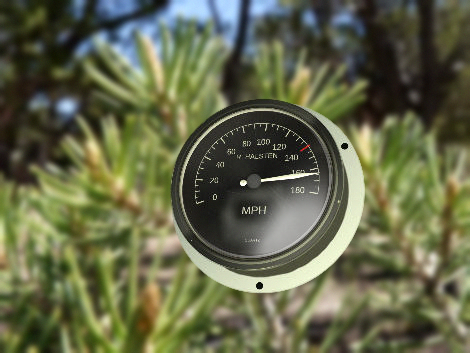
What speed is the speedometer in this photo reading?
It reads 165 mph
